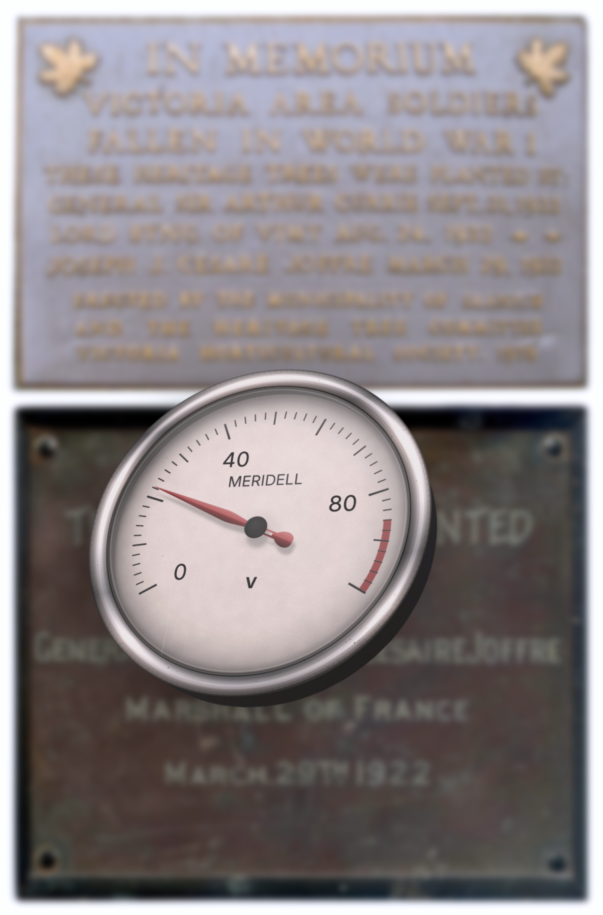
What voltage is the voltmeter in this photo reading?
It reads 22 V
